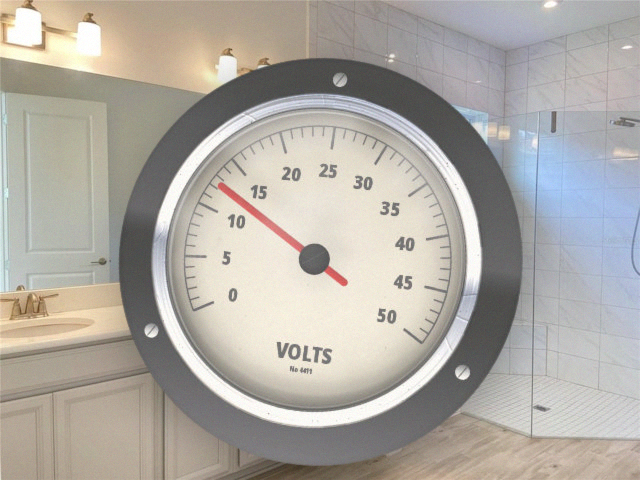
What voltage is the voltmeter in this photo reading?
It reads 12.5 V
